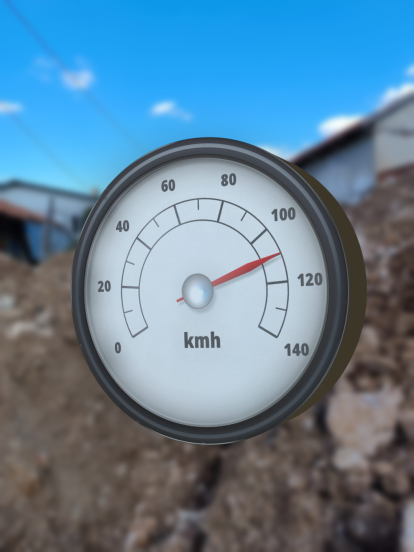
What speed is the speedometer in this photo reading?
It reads 110 km/h
